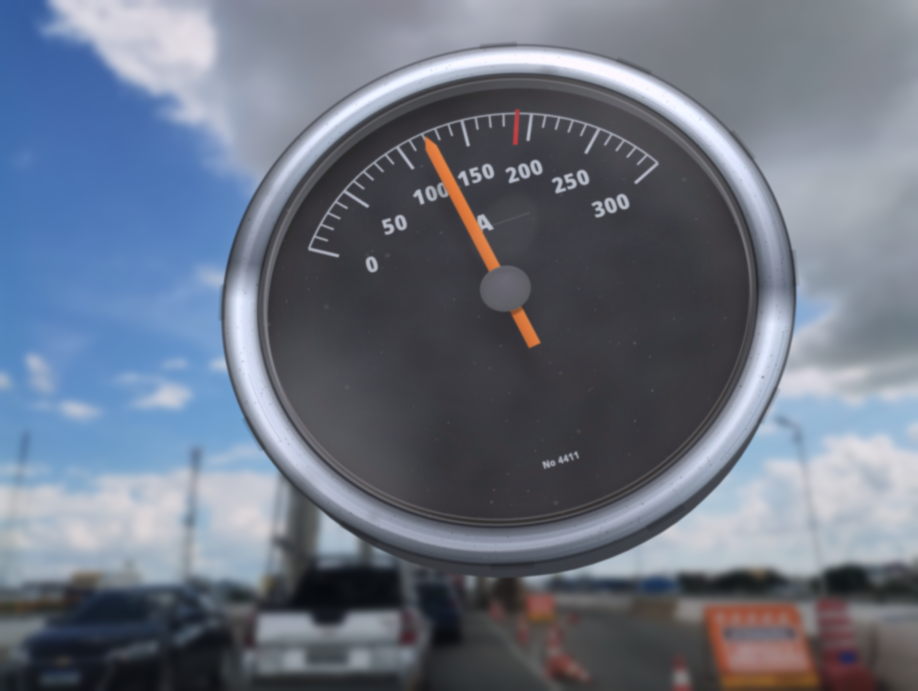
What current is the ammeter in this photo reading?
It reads 120 A
